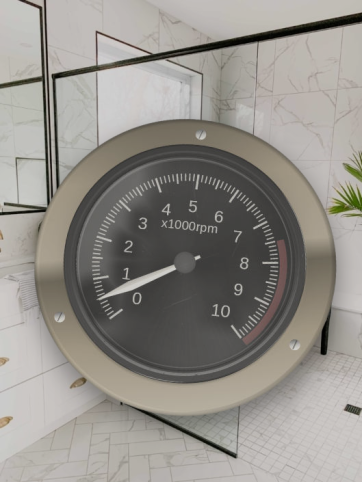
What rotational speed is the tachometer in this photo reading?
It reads 500 rpm
